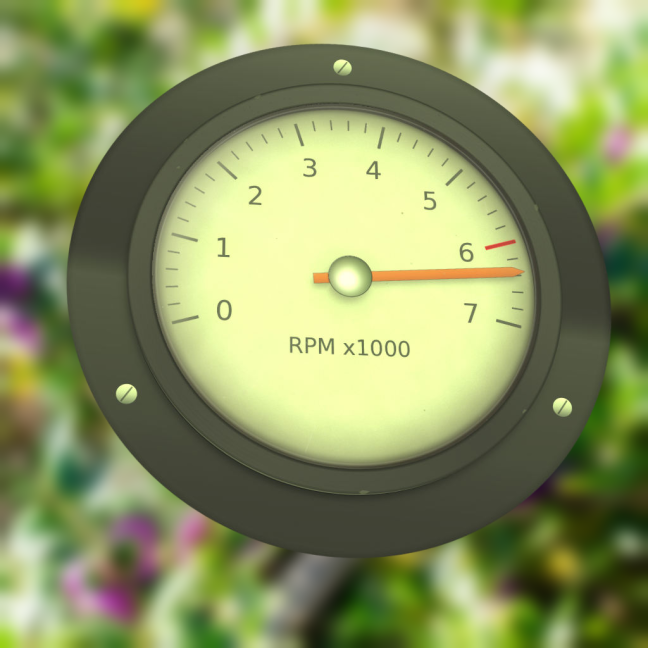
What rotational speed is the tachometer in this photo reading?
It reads 6400 rpm
